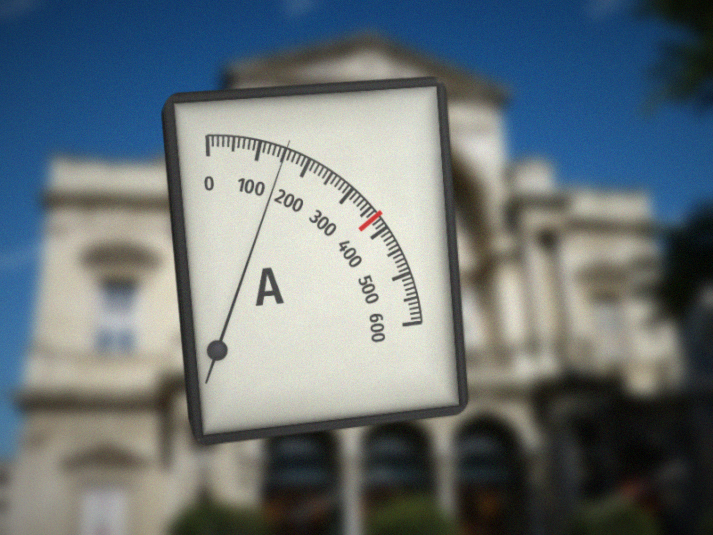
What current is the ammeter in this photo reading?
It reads 150 A
